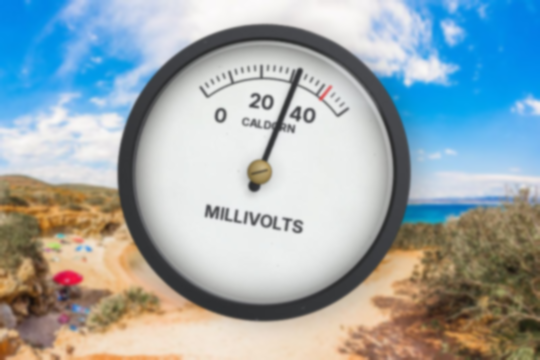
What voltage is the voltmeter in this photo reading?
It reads 32 mV
